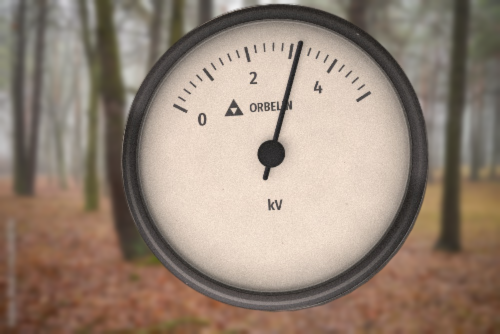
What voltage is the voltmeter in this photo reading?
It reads 3.2 kV
